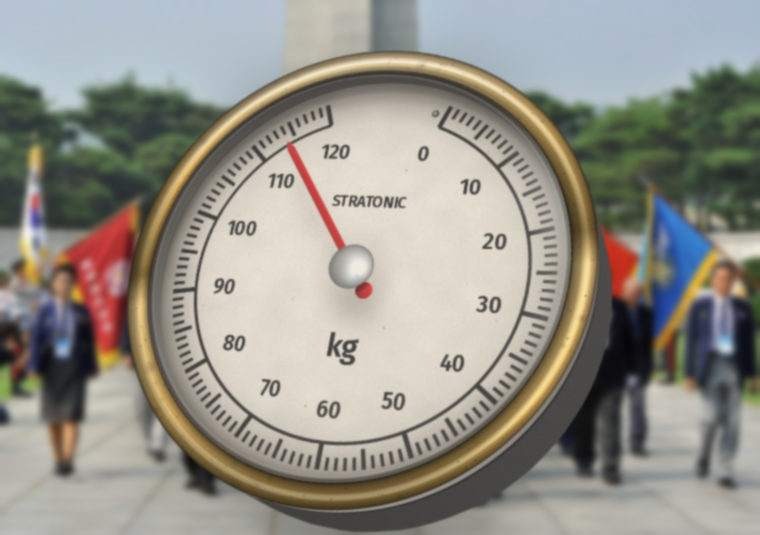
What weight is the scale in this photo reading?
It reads 114 kg
